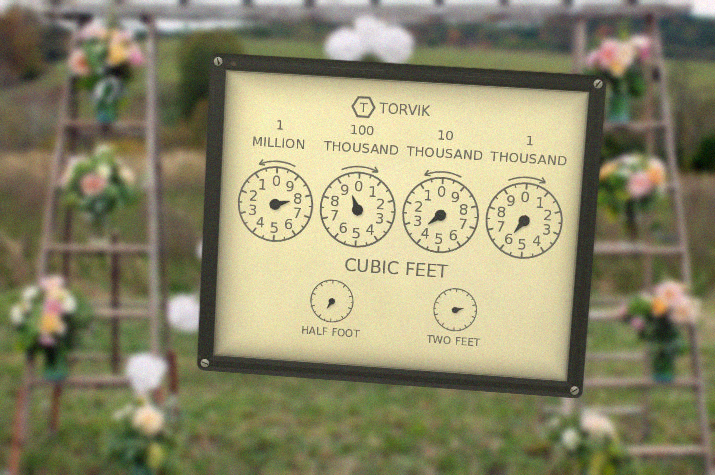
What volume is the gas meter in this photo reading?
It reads 793600 ft³
